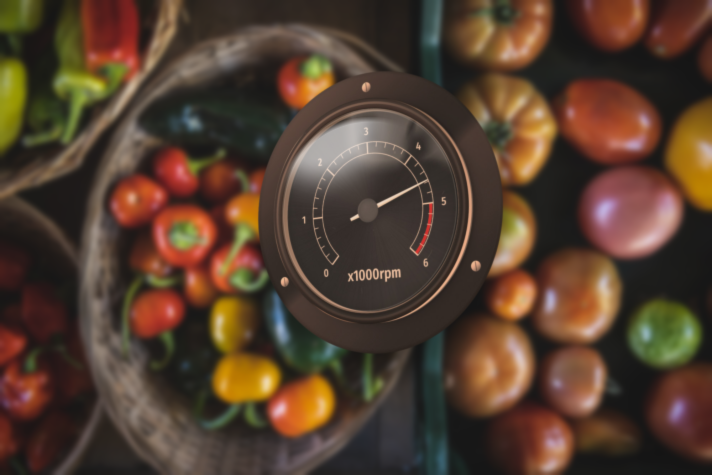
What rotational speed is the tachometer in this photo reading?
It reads 4600 rpm
